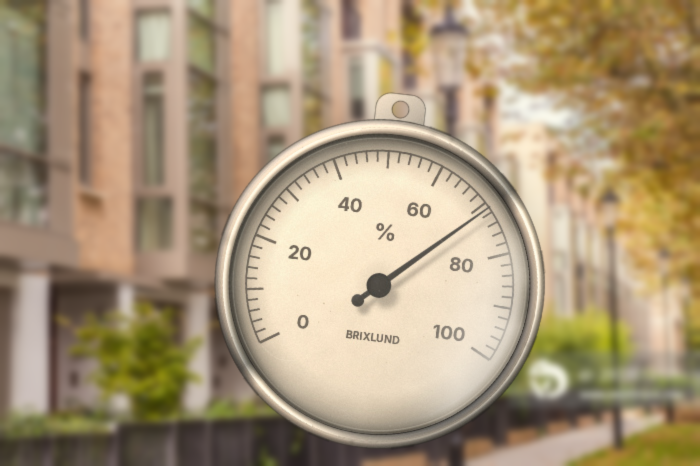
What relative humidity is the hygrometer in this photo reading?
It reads 71 %
